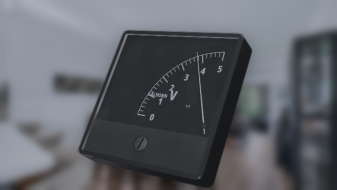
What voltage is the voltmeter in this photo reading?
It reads 3.8 V
